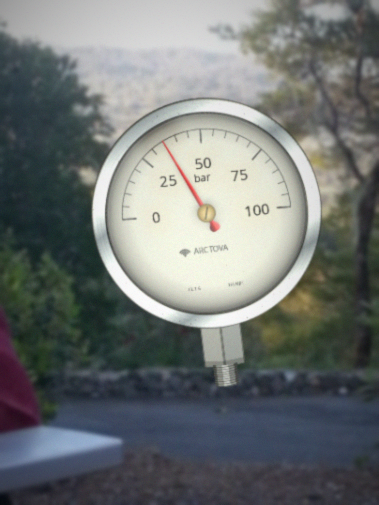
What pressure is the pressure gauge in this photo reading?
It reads 35 bar
